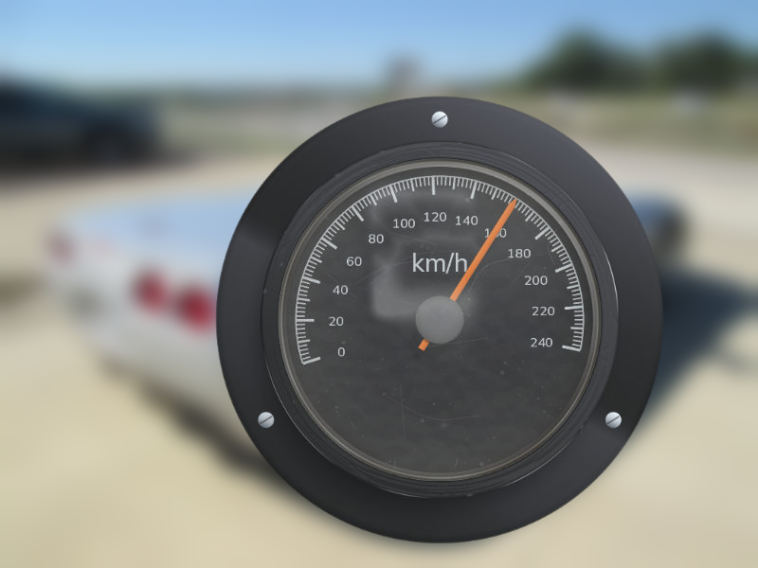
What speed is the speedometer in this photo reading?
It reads 160 km/h
